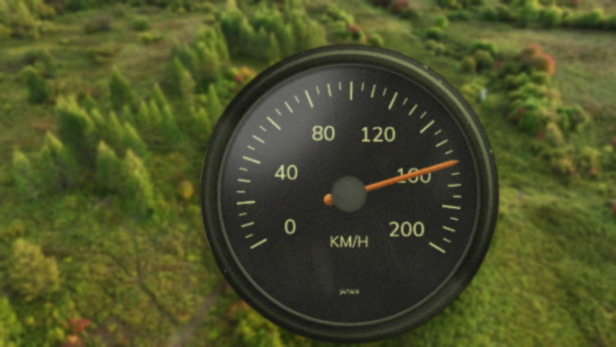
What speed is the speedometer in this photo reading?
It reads 160 km/h
